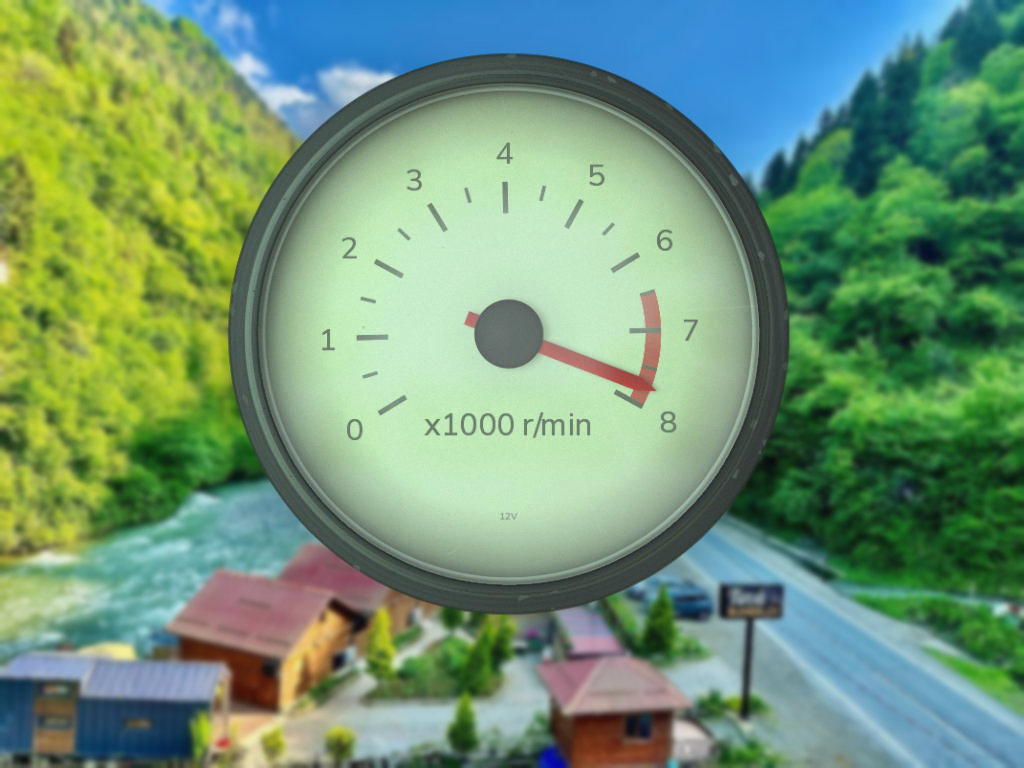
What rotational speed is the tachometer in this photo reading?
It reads 7750 rpm
